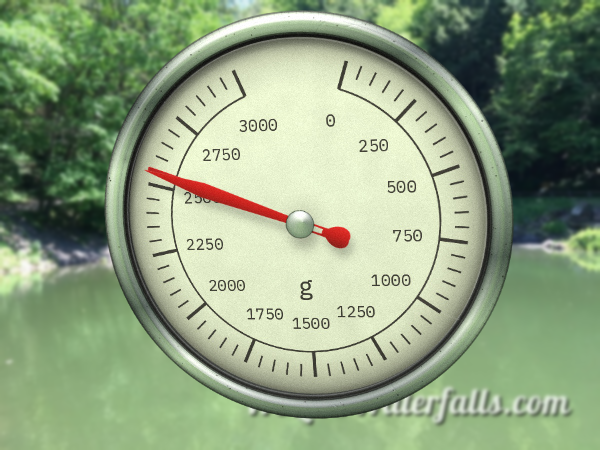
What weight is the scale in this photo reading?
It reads 2550 g
